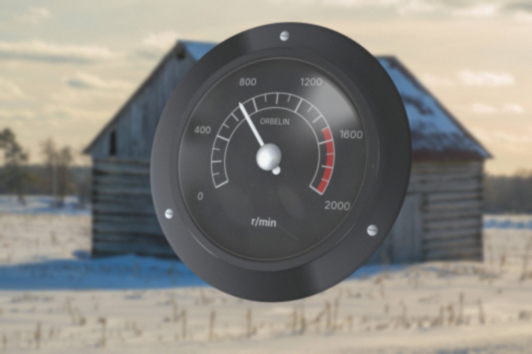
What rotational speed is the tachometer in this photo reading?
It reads 700 rpm
